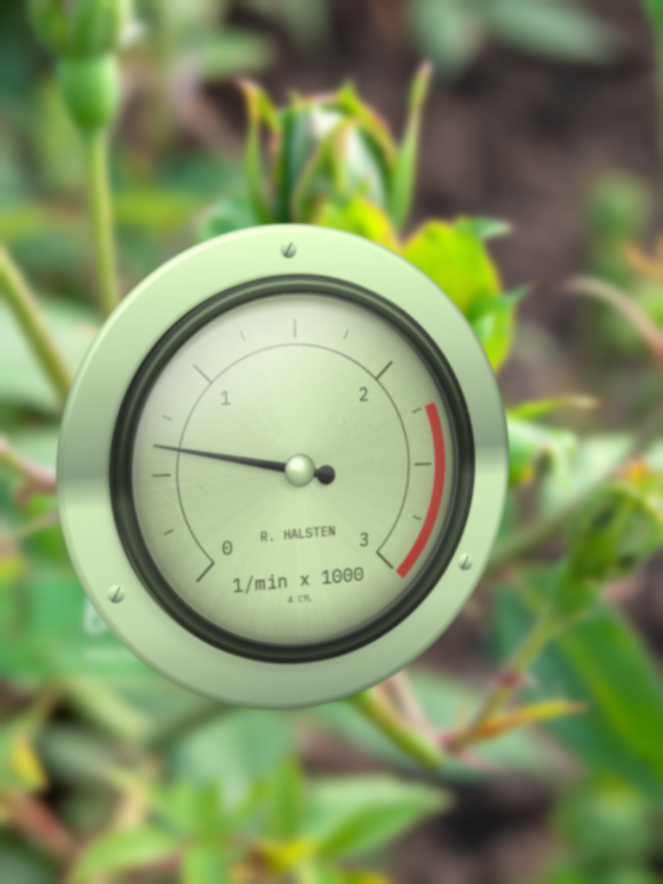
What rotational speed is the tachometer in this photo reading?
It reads 625 rpm
